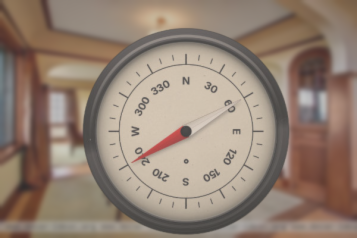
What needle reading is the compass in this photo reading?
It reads 240 °
